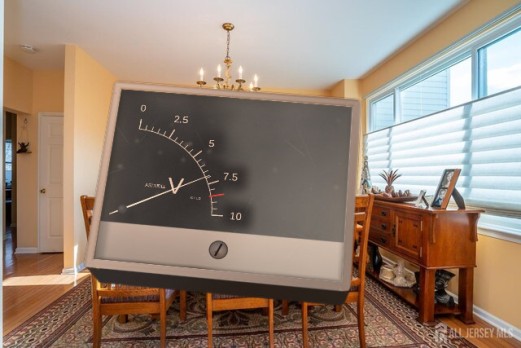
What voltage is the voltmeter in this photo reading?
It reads 7 V
